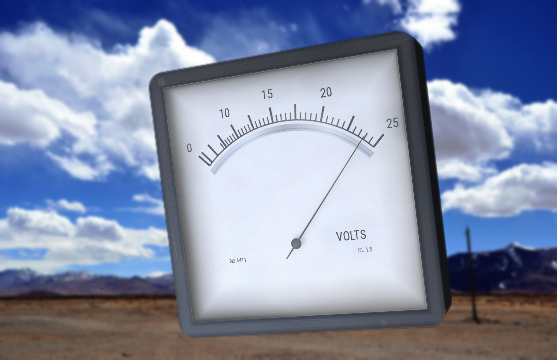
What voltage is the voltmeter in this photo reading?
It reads 24 V
